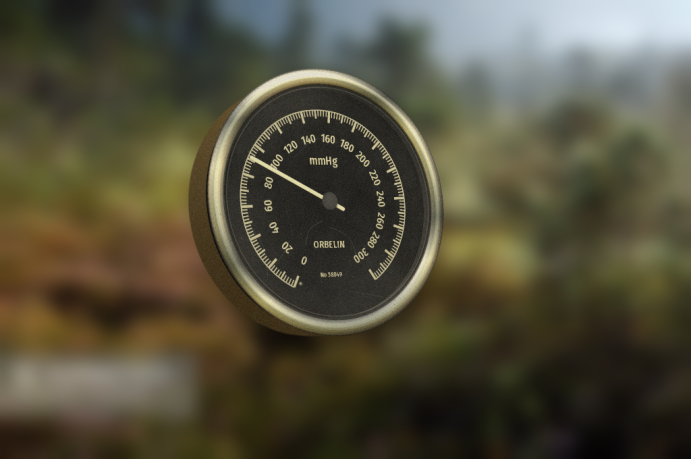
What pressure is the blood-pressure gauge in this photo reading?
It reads 90 mmHg
